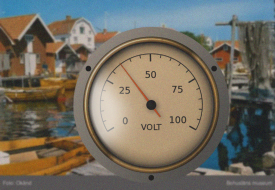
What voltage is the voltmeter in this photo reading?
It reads 35 V
